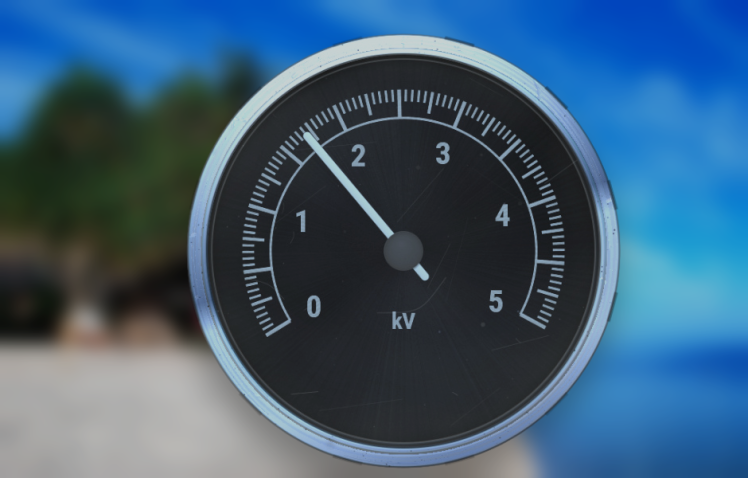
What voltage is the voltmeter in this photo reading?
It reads 1.7 kV
